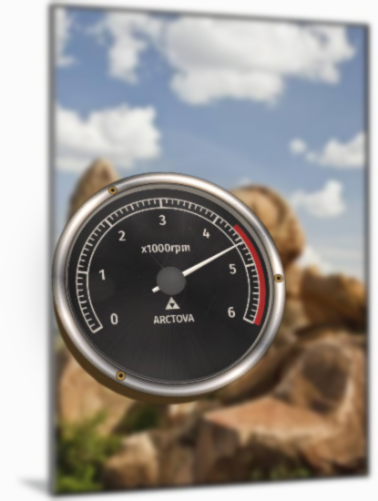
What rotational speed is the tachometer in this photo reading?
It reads 4600 rpm
